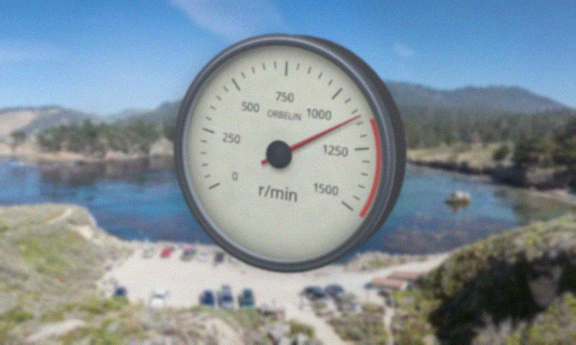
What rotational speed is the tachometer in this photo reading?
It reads 1125 rpm
